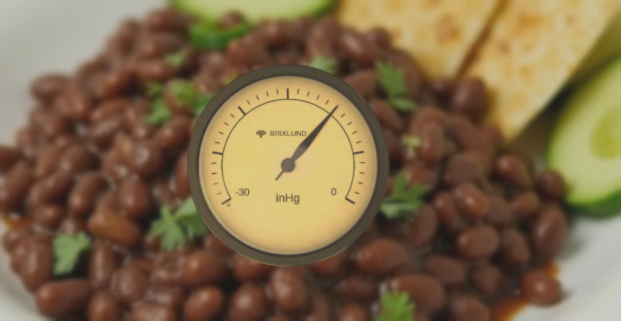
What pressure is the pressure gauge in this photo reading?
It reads -10 inHg
